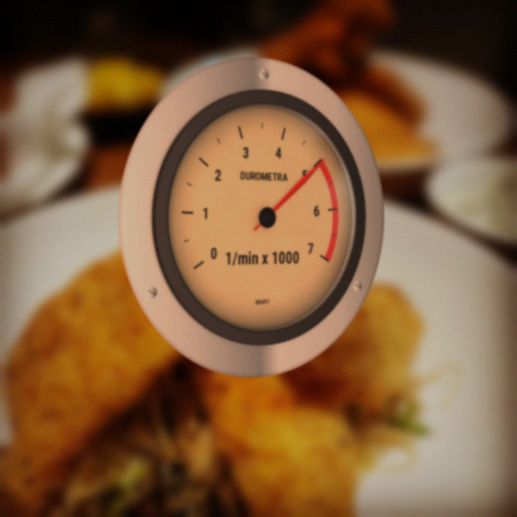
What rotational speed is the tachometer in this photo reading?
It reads 5000 rpm
